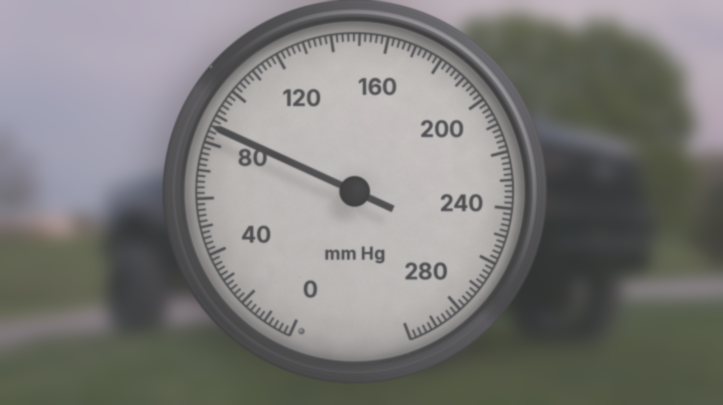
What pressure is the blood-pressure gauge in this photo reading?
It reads 86 mmHg
